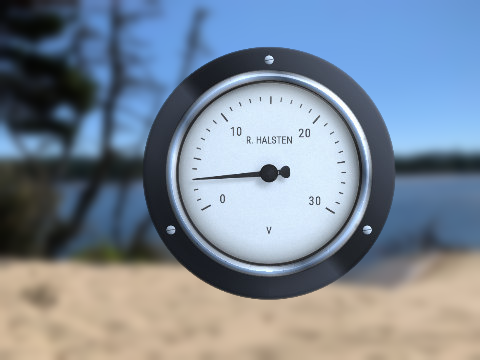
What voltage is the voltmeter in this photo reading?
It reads 3 V
